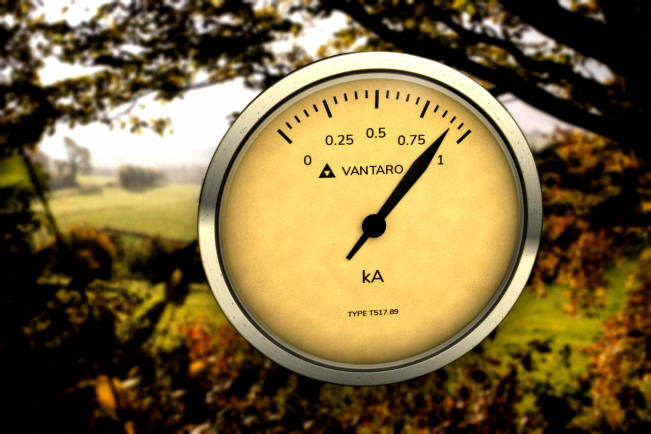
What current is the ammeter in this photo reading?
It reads 0.9 kA
